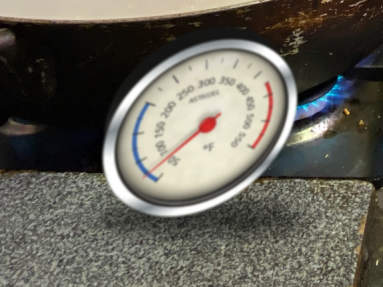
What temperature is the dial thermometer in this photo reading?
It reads 75 °F
